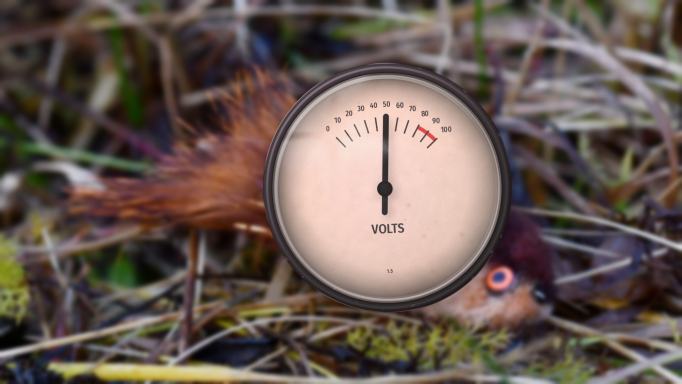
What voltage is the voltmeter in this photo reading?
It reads 50 V
